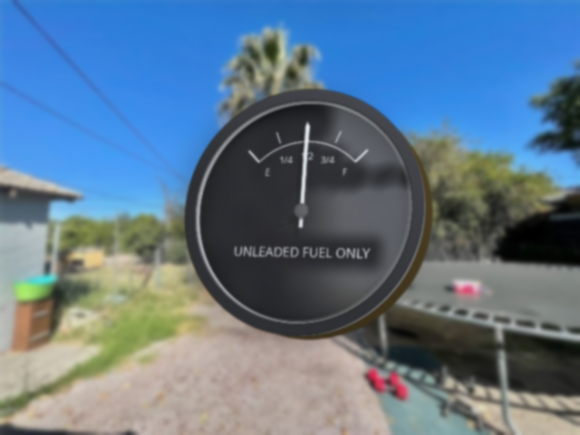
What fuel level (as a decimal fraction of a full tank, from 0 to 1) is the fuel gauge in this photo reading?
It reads 0.5
